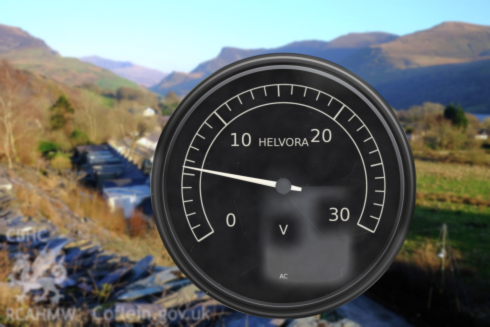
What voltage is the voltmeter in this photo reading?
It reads 5.5 V
